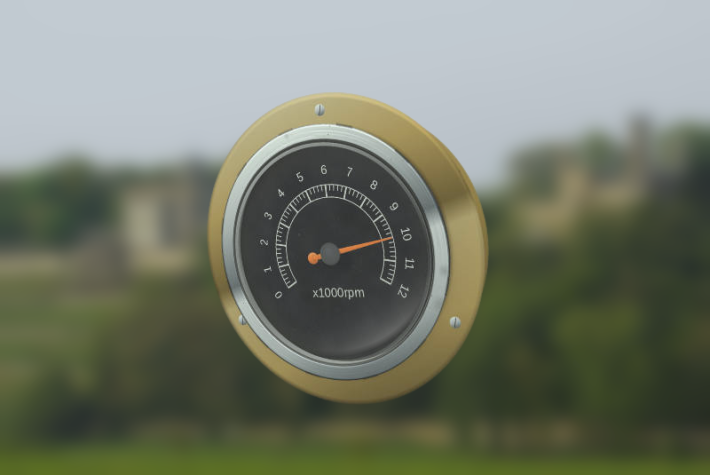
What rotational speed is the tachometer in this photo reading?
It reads 10000 rpm
